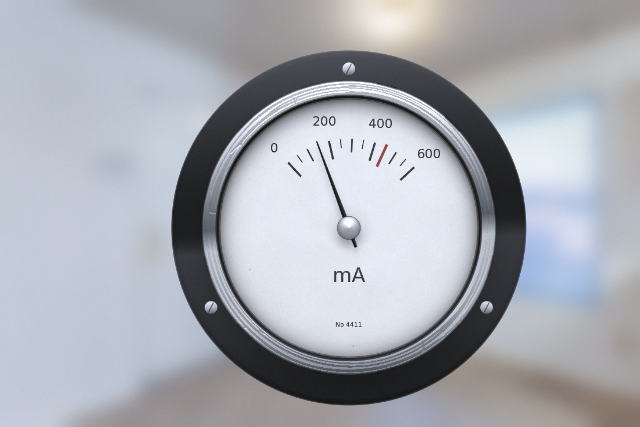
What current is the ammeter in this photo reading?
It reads 150 mA
